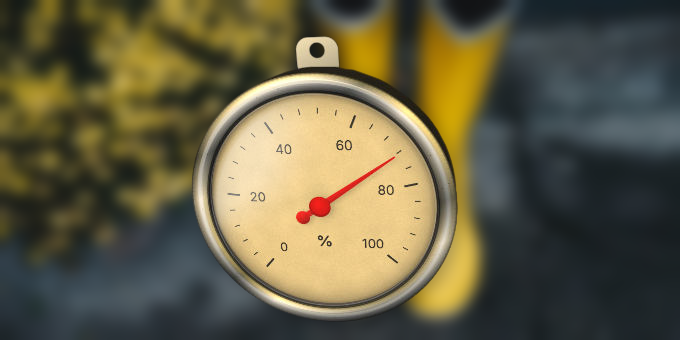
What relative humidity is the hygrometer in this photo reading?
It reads 72 %
